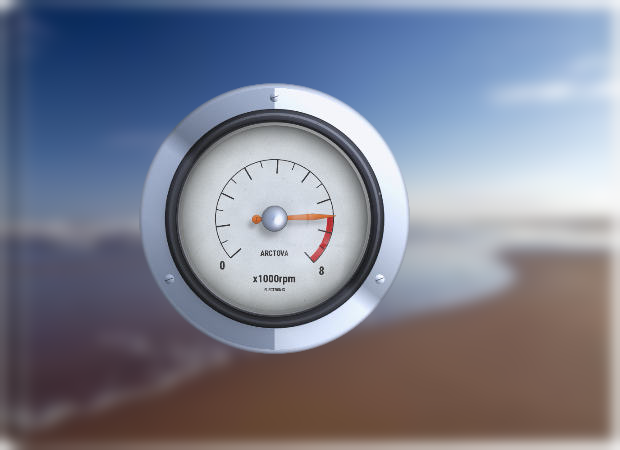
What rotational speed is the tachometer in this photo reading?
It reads 6500 rpm
